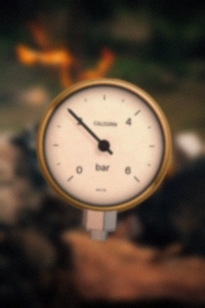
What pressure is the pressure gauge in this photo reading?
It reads 2 bar
